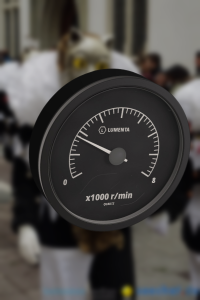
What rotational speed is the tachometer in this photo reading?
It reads 1800 rpm
